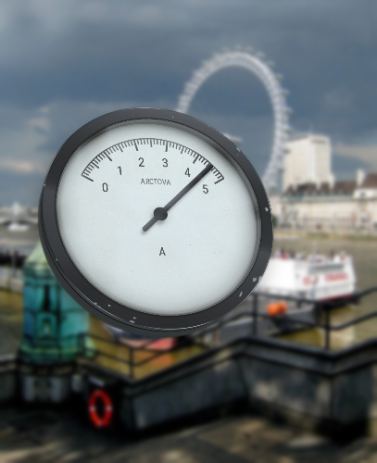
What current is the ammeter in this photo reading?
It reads 4.5 A
